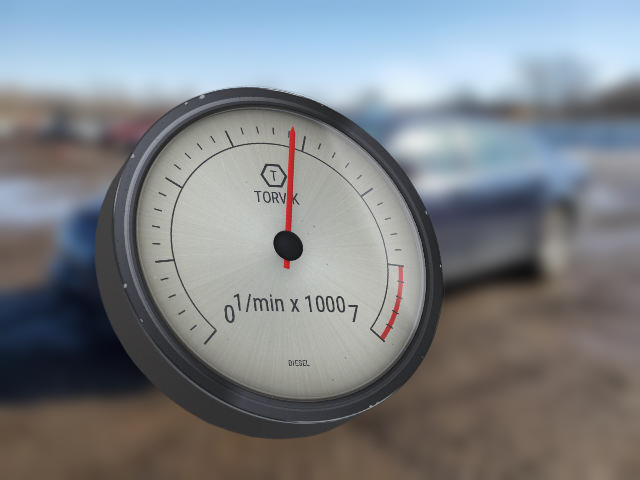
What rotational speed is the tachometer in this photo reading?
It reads 3800 rpm
